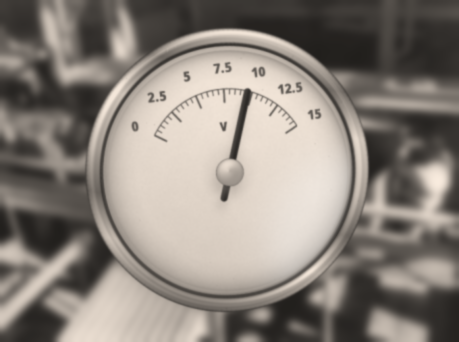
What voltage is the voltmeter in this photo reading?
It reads 9.5 V
